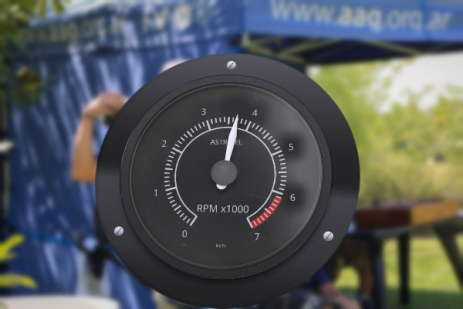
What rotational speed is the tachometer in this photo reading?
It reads 3700 rpm
